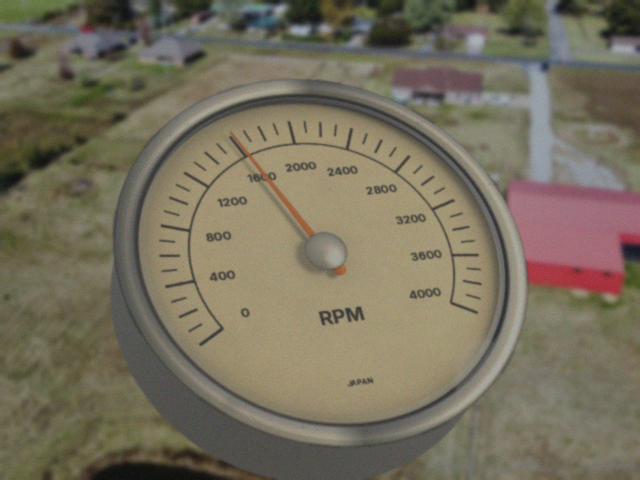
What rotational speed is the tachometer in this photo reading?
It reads 1600 rpm
